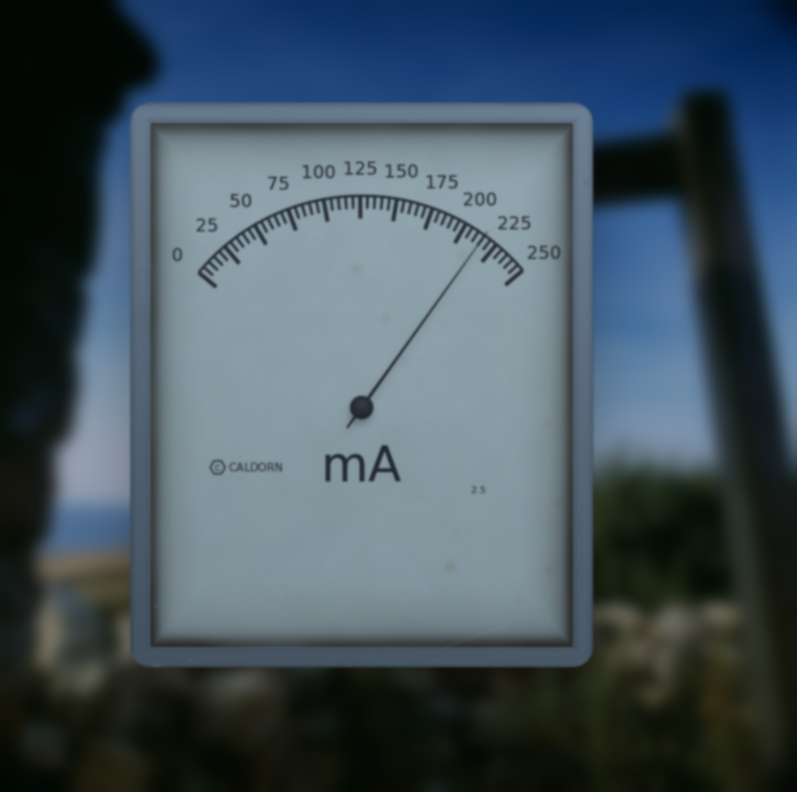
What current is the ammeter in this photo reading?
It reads 215 mA
